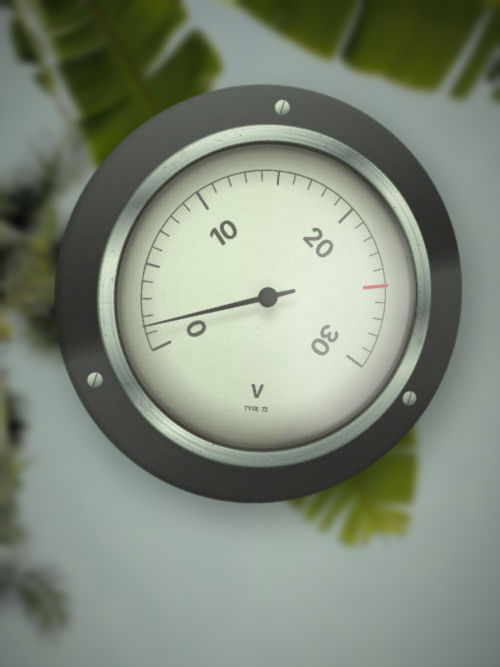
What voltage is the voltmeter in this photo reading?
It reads 1.5 V
